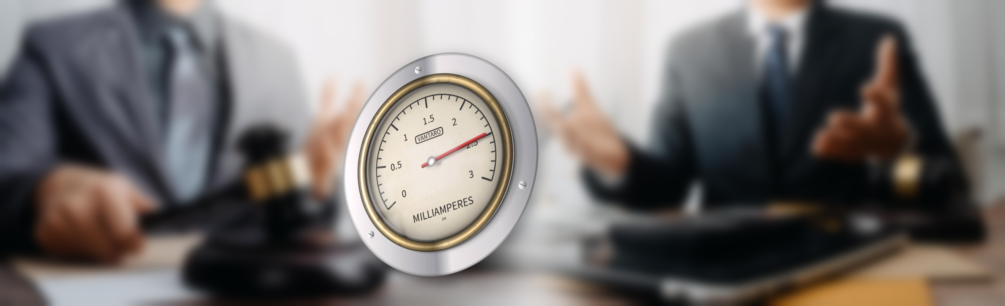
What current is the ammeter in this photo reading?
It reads 2.5 mA
